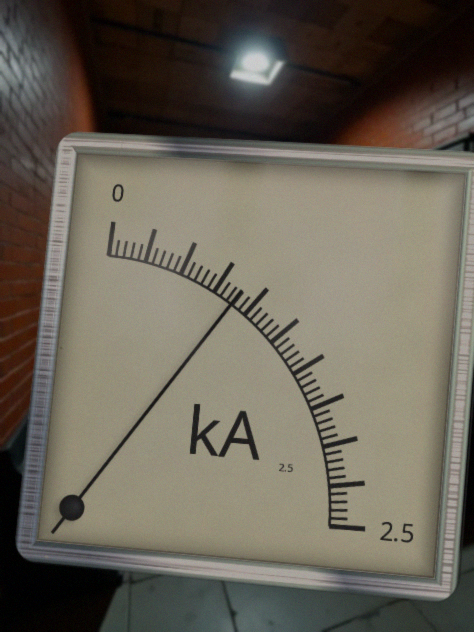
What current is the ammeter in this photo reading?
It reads 0.9 kA
